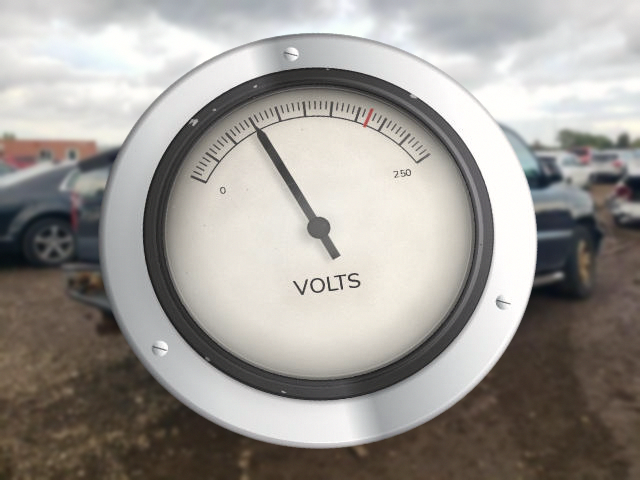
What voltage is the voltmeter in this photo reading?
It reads 75 V
